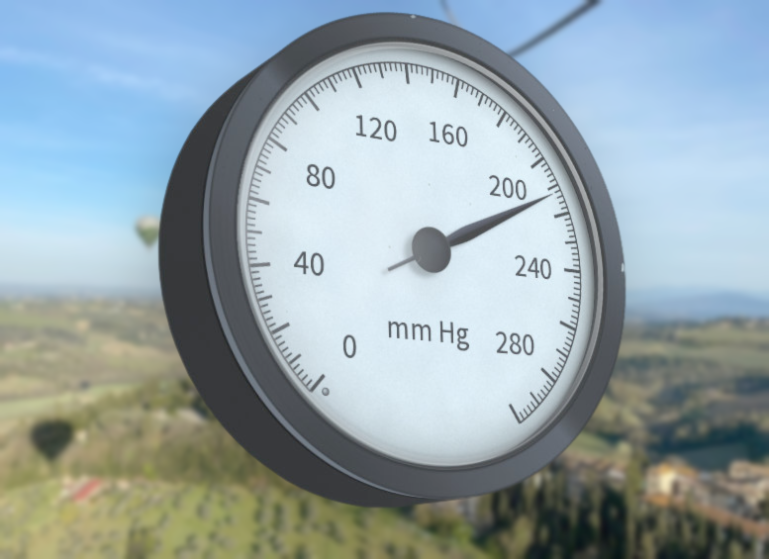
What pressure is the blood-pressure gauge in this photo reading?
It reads 212 mmHg
